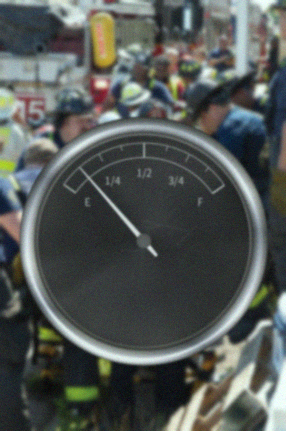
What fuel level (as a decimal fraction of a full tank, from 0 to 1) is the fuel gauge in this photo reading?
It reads 0.125
